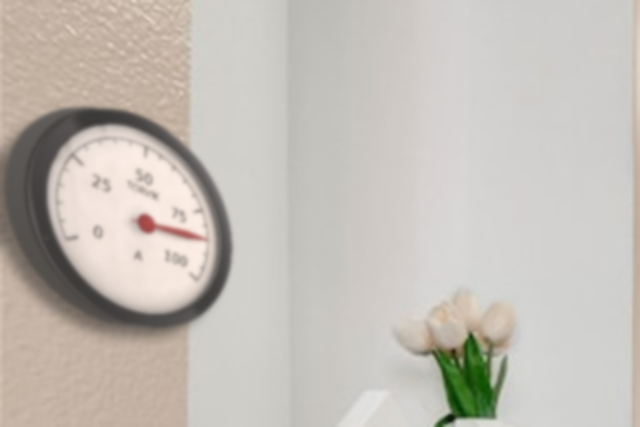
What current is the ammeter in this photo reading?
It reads 85 A
